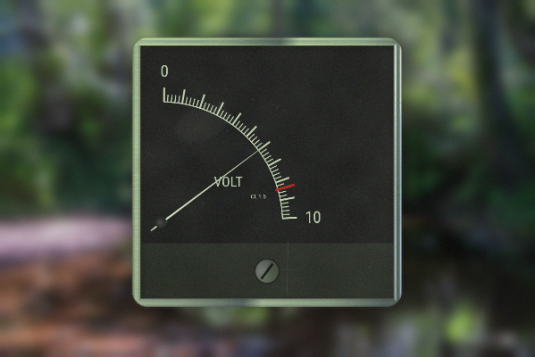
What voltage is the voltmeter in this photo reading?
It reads 6 V
